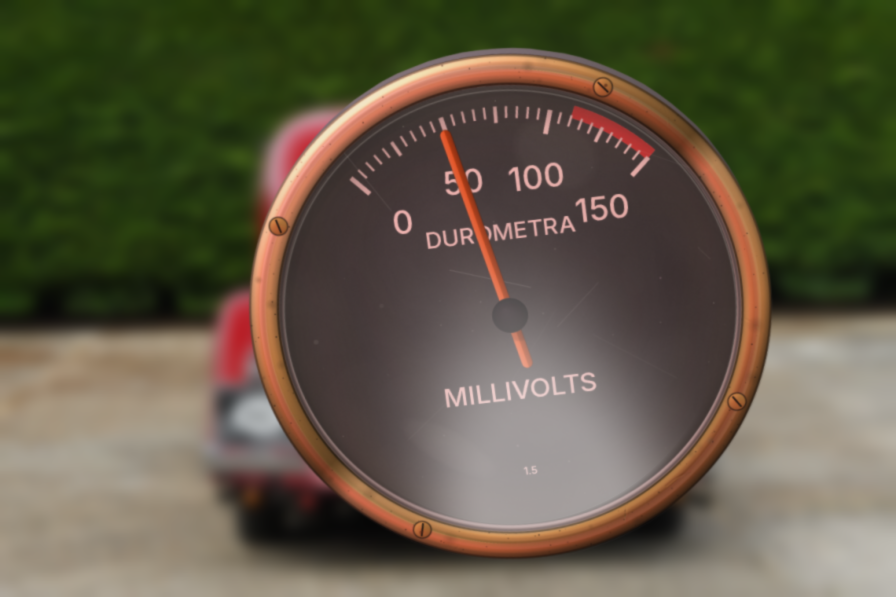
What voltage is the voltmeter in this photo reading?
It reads 50 mV
